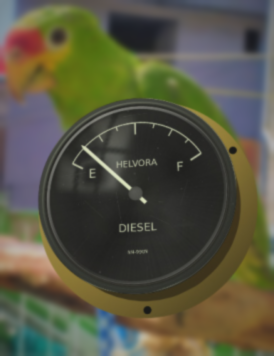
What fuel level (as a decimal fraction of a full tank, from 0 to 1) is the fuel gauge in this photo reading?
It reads 0.125
